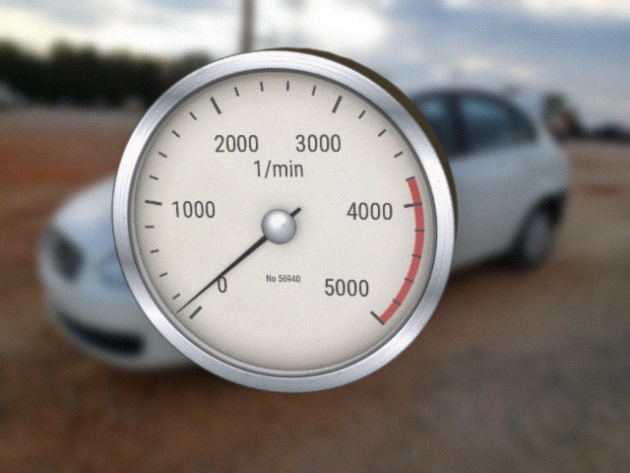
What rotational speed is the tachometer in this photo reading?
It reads 100 rpm
